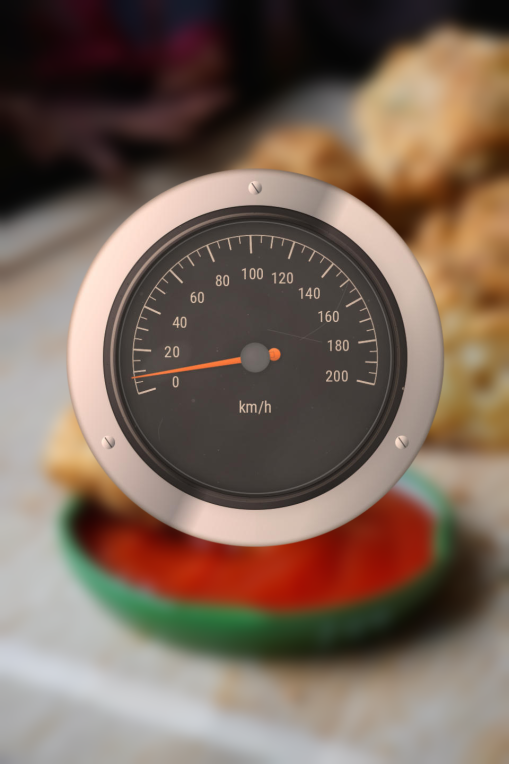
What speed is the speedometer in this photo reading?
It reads 7.5 km/h
